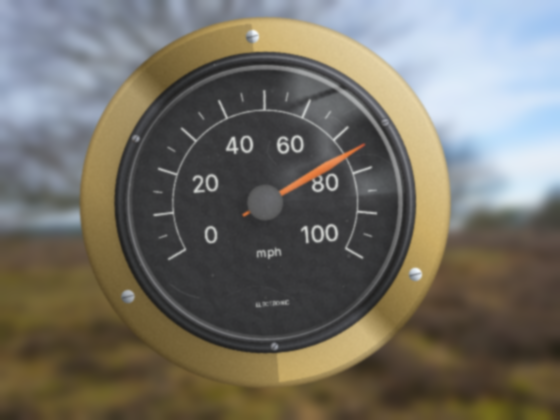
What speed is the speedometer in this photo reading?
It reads 75 mph
